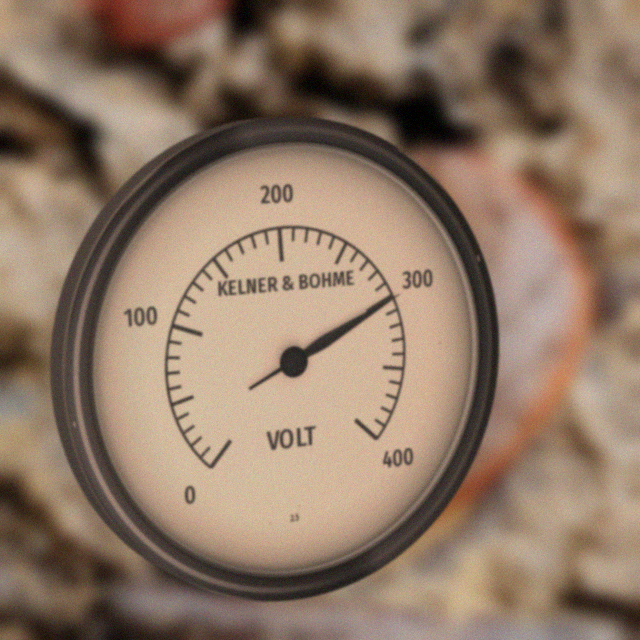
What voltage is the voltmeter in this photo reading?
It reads 300 V
